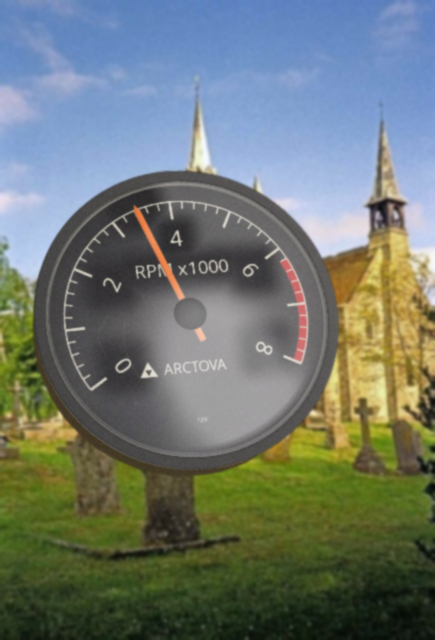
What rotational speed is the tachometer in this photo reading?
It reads 3400 rpm
